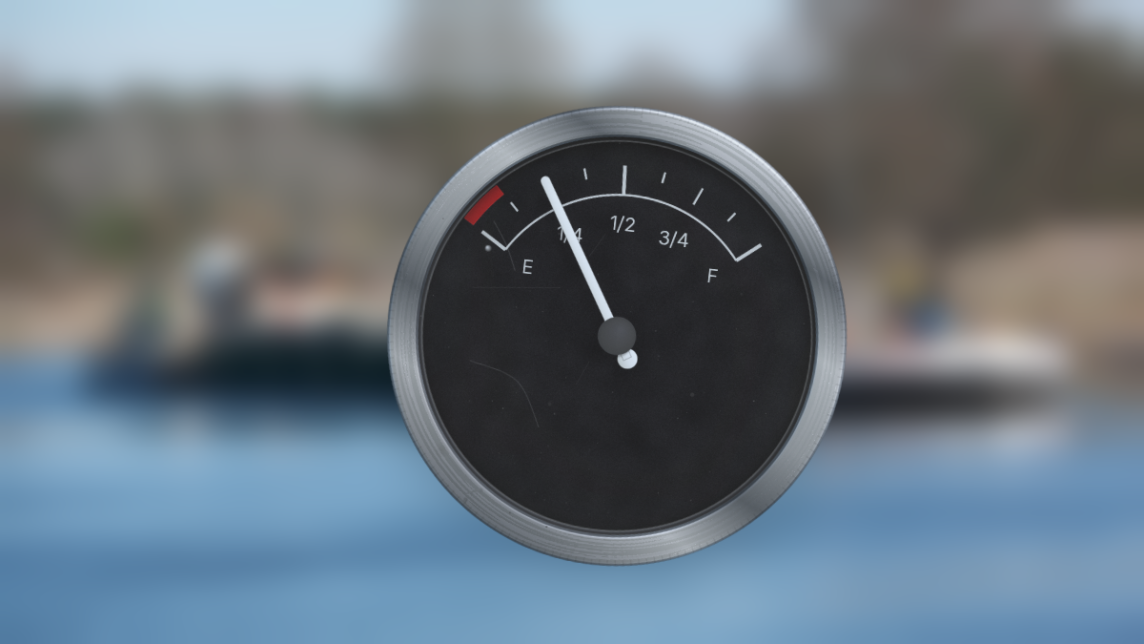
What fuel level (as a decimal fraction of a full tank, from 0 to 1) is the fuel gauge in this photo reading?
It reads 0.25
